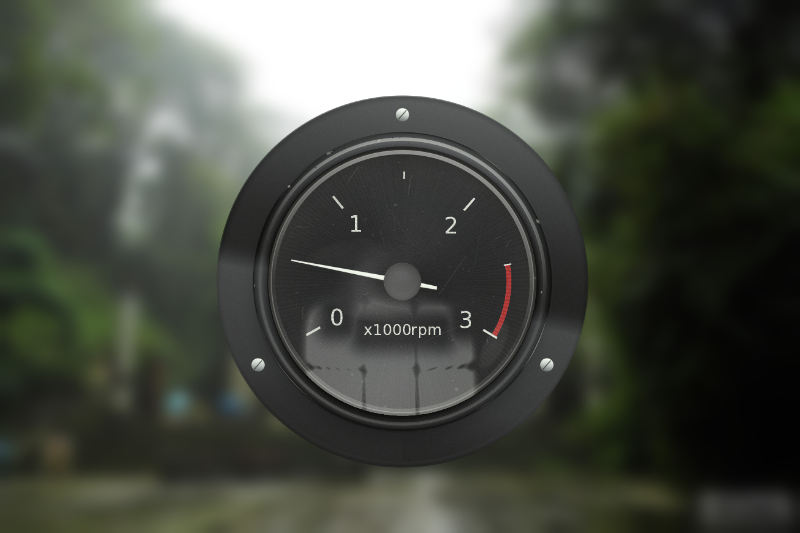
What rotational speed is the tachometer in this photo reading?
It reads 500 rpm
